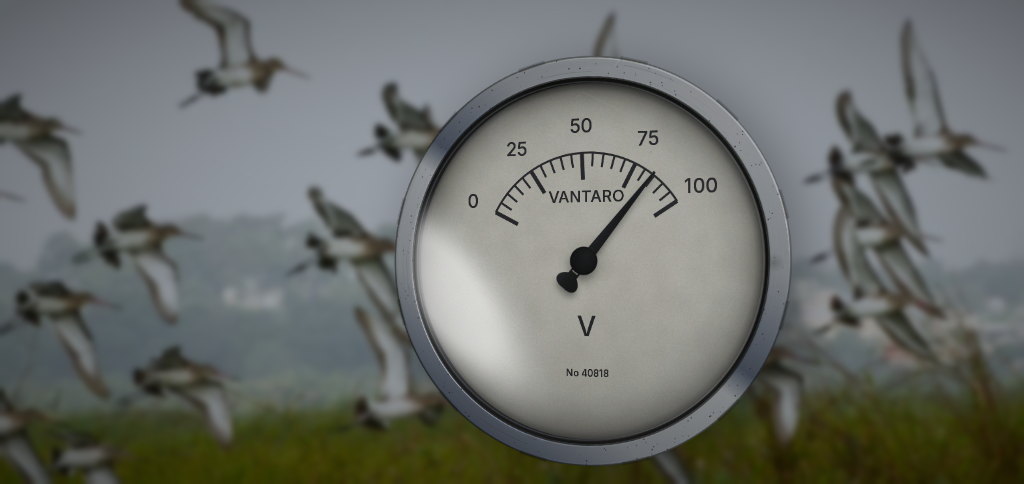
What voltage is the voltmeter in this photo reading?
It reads 85 V
